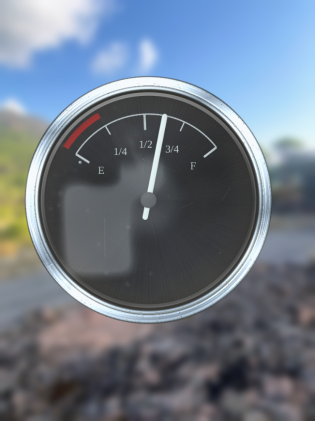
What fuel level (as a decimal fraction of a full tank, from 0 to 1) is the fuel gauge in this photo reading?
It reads 0.625
